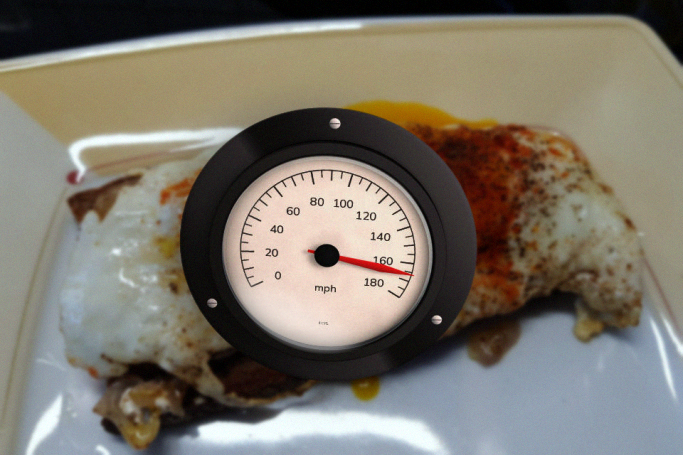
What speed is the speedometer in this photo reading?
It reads 165 mph
